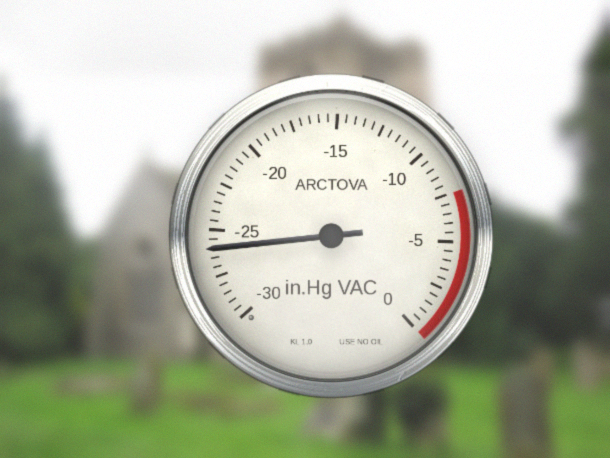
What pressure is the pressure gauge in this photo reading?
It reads -26 inHg
